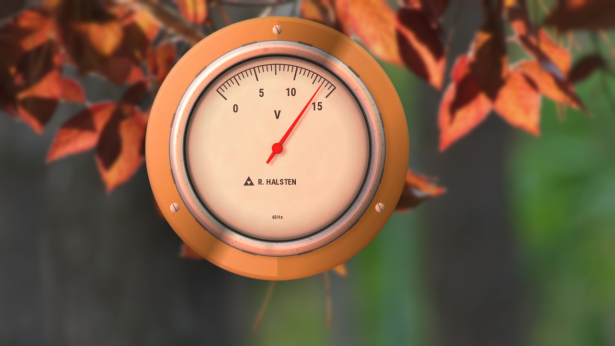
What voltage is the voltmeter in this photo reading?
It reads 13.5 V
